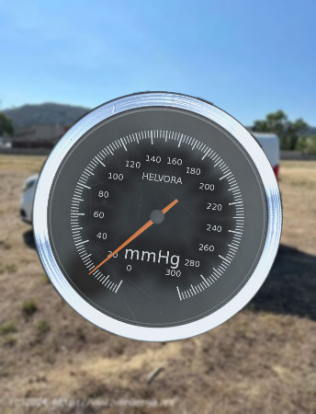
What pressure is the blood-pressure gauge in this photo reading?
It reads 20 mmHg
